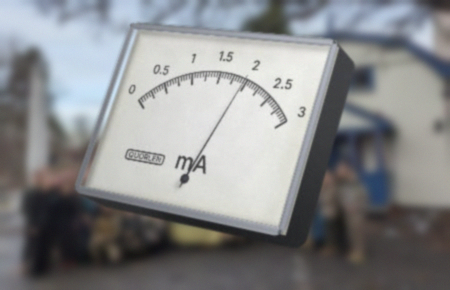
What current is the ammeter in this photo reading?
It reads 2 mA
